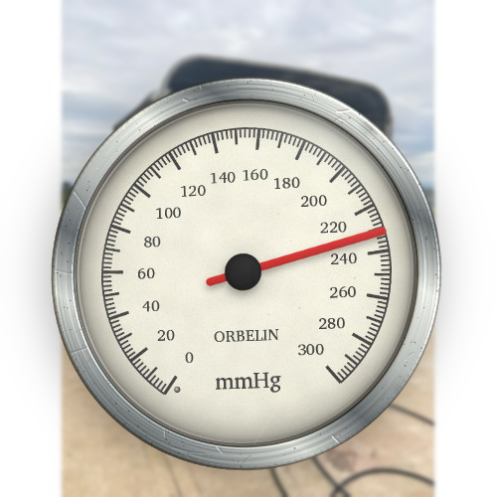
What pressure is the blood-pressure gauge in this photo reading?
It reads 232 mmHg
